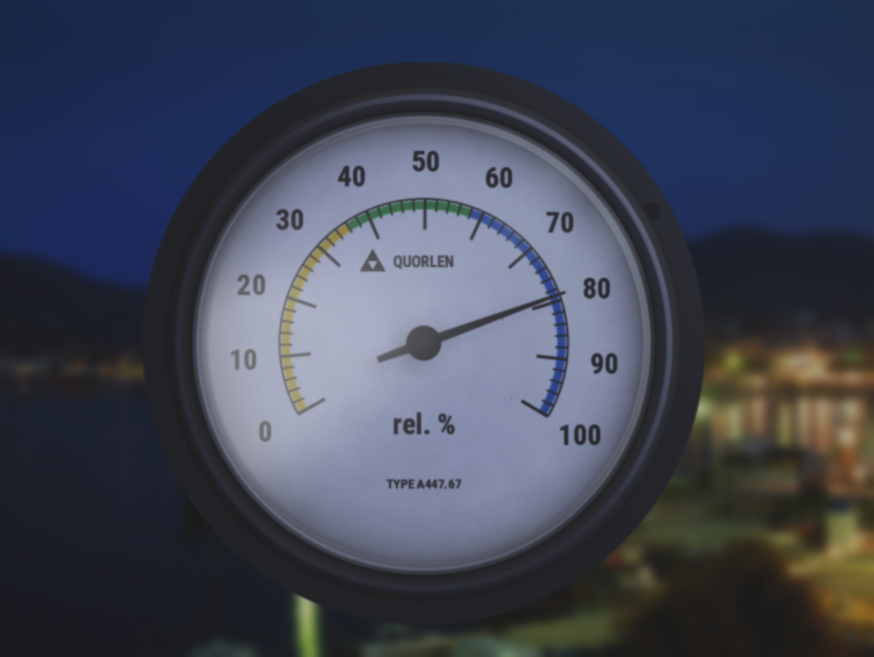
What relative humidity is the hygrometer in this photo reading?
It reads 79 %
